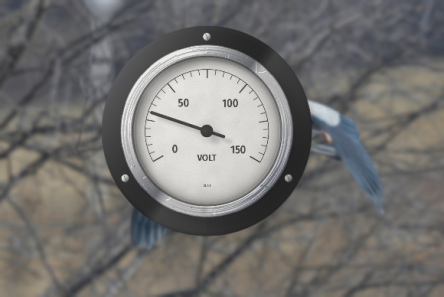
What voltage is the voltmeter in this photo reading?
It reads 30 V
